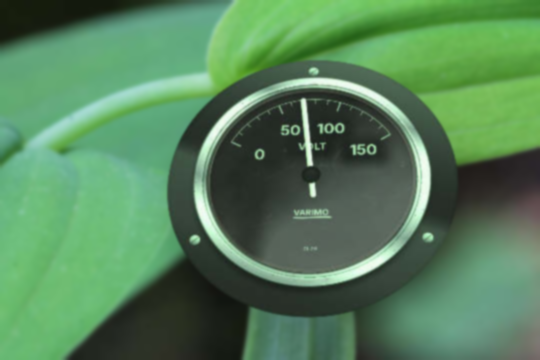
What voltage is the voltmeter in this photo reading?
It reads 70 V
